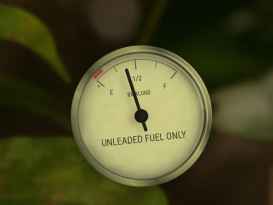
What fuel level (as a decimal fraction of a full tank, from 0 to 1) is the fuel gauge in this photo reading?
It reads 0.375
